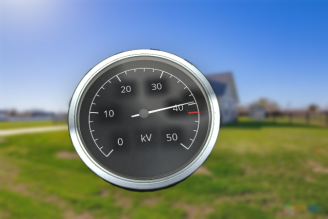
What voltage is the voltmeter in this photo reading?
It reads 40 kV
